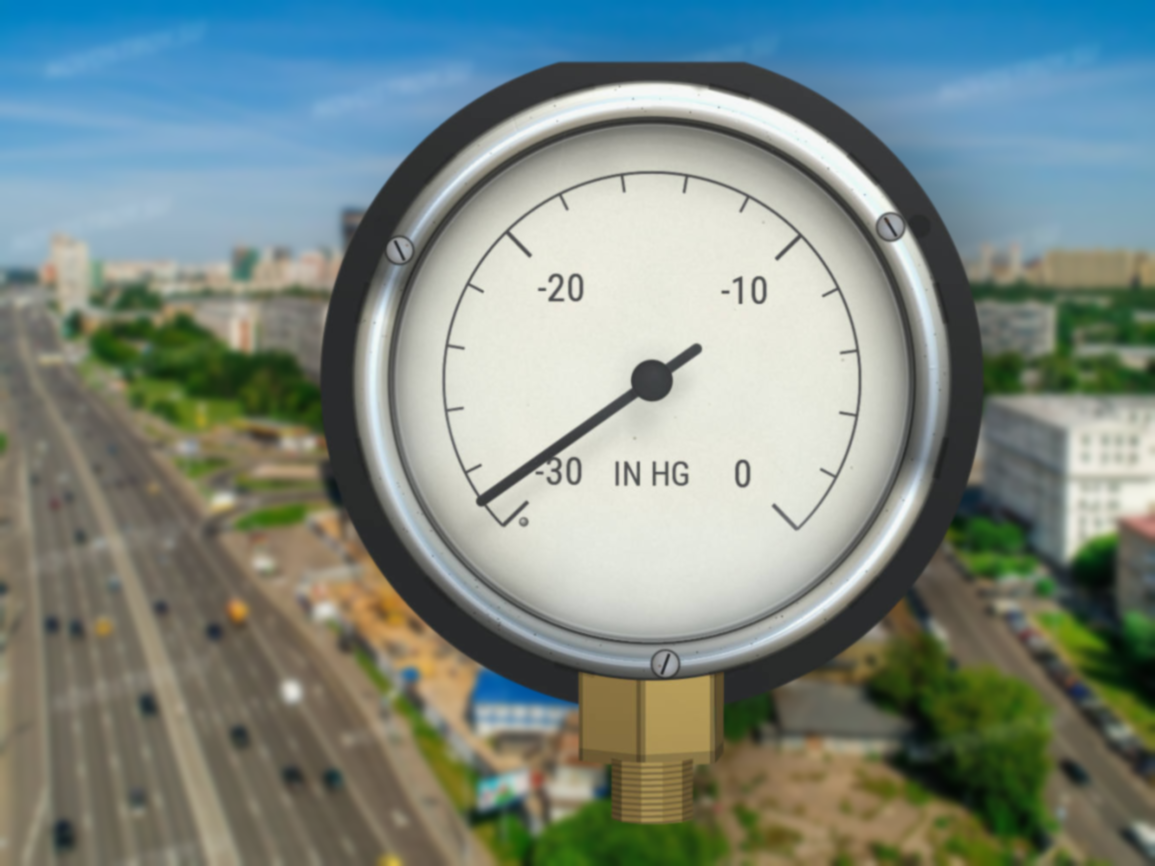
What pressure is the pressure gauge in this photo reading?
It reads -29 inHg
